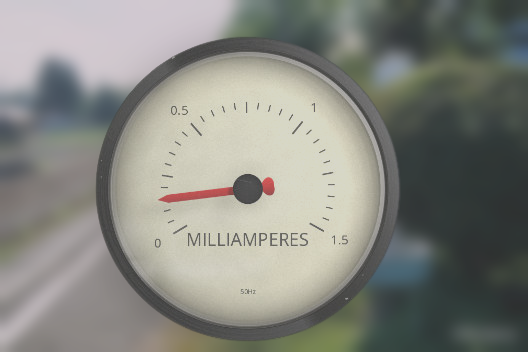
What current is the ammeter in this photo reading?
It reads 0.15 mA
